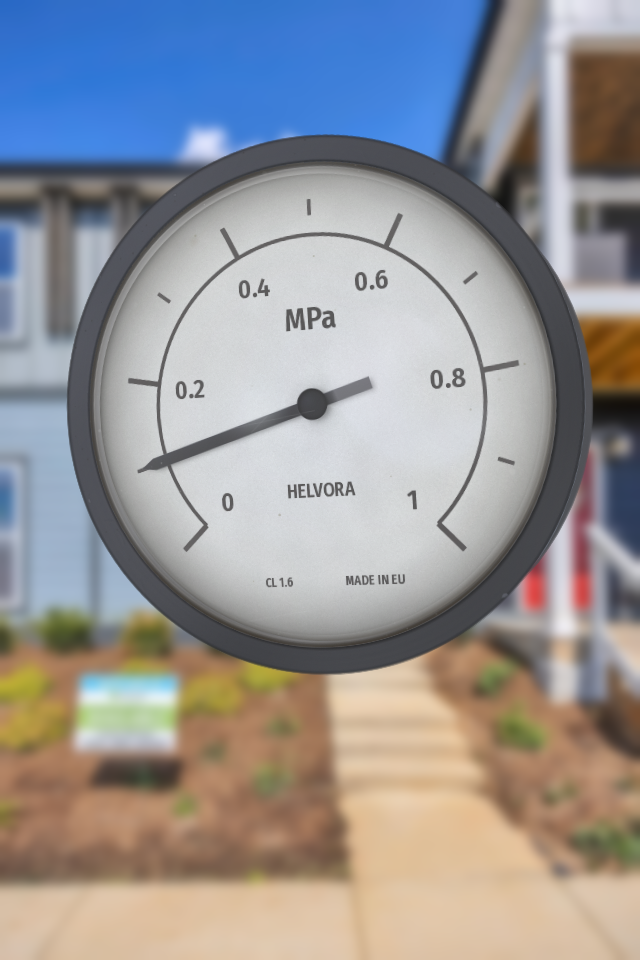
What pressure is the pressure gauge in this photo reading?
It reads 0.1 MPa
